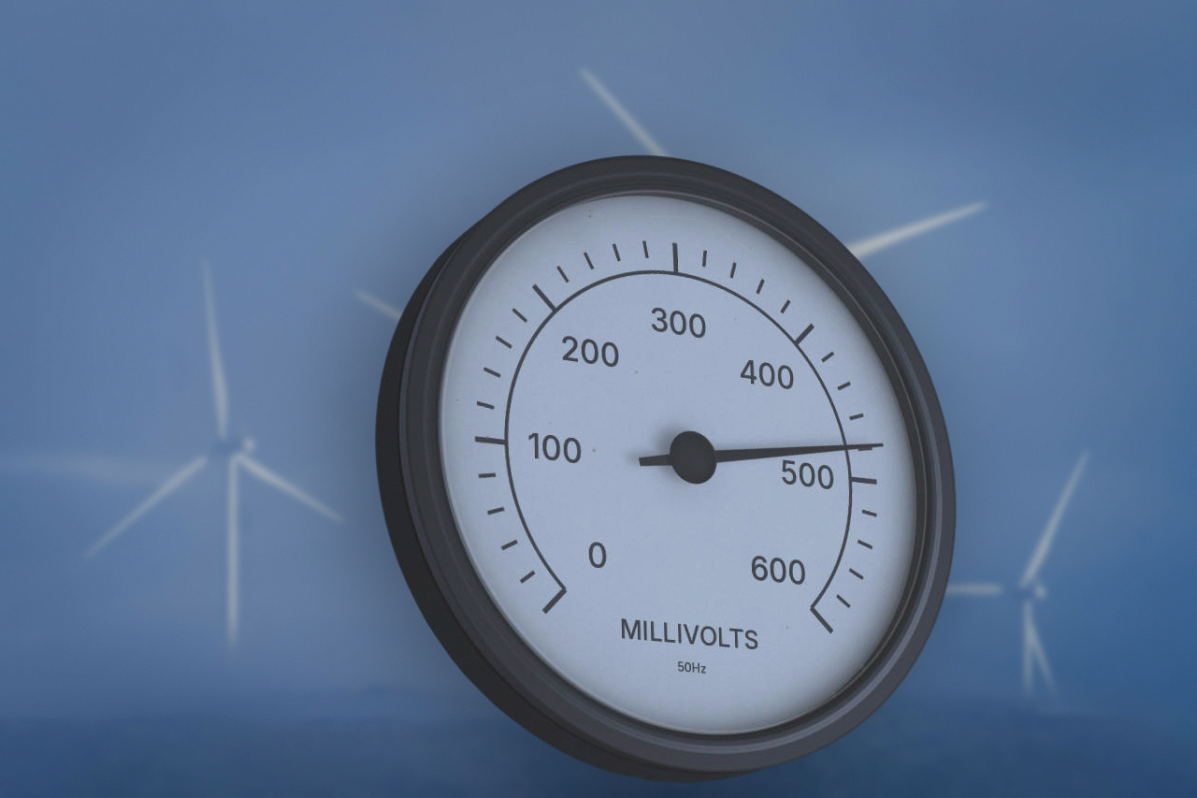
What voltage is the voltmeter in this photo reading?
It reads 480 mV
